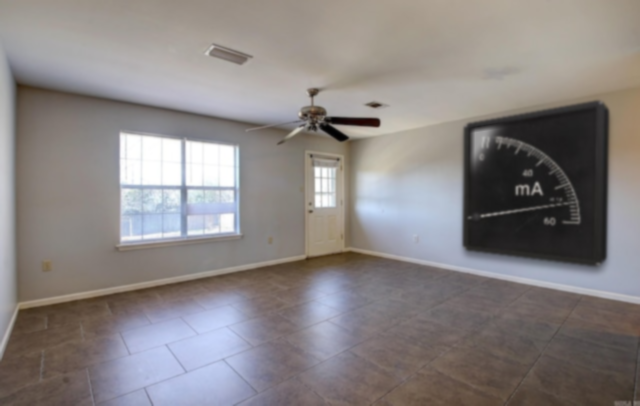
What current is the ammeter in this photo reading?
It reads 55 mA
